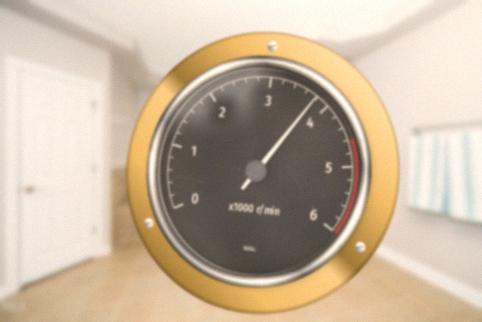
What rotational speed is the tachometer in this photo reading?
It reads 3800 rpm
